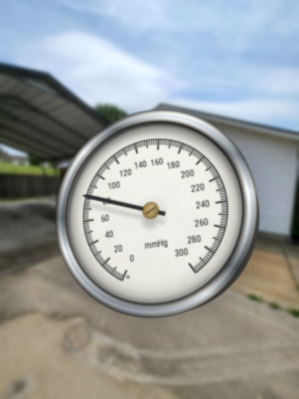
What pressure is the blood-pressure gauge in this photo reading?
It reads 80 mmHg
